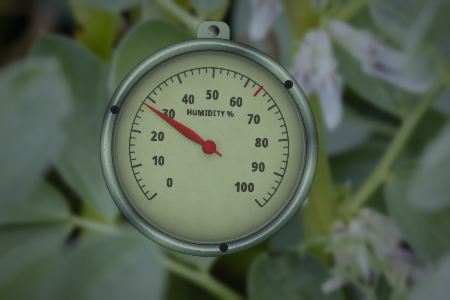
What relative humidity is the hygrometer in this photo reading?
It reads 28 %
